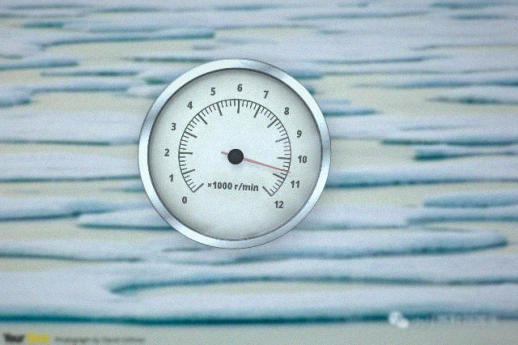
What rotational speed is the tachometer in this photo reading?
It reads 10600 rpm
